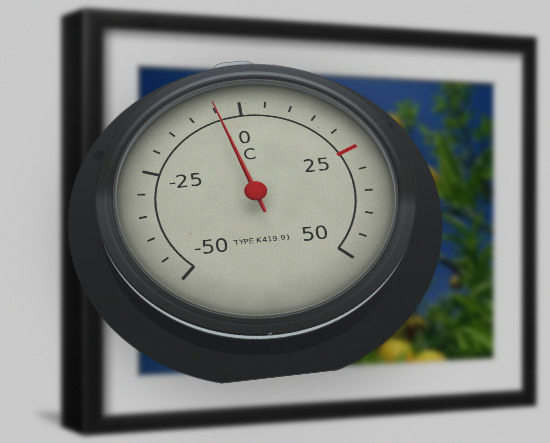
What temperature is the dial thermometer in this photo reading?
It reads -5 °C
